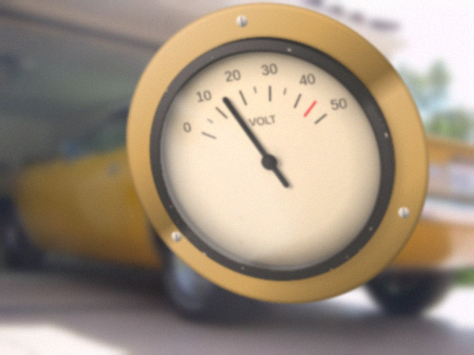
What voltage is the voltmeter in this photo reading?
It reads 15 V
